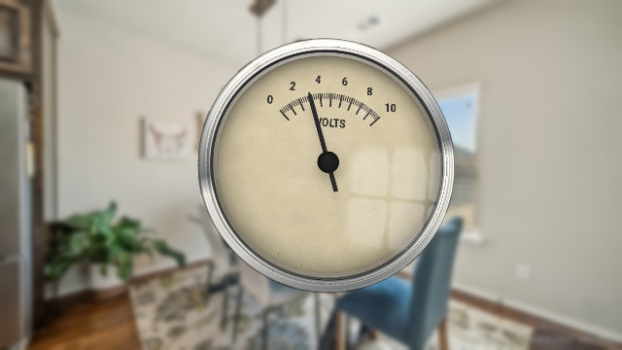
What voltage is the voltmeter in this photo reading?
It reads 3 V
